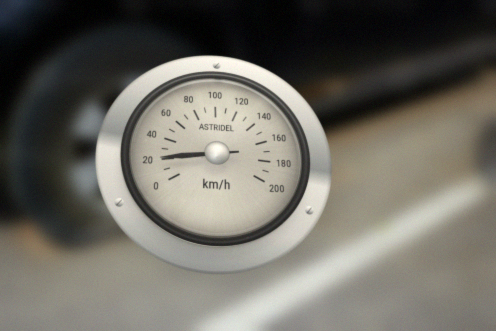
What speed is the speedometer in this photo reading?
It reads 20 km/h
